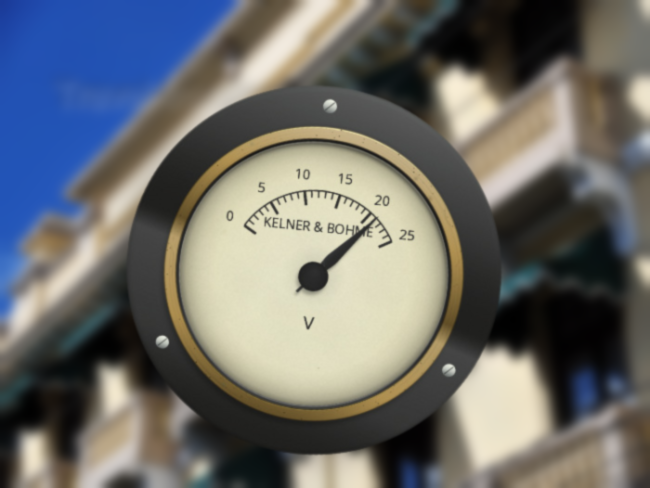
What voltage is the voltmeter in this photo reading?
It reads 21 V
